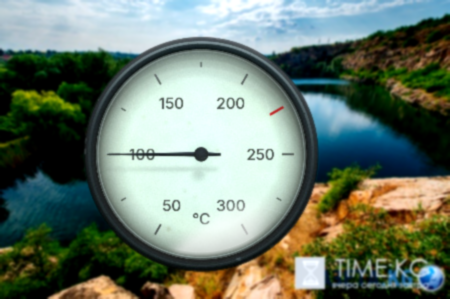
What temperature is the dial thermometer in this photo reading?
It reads 100 °C
